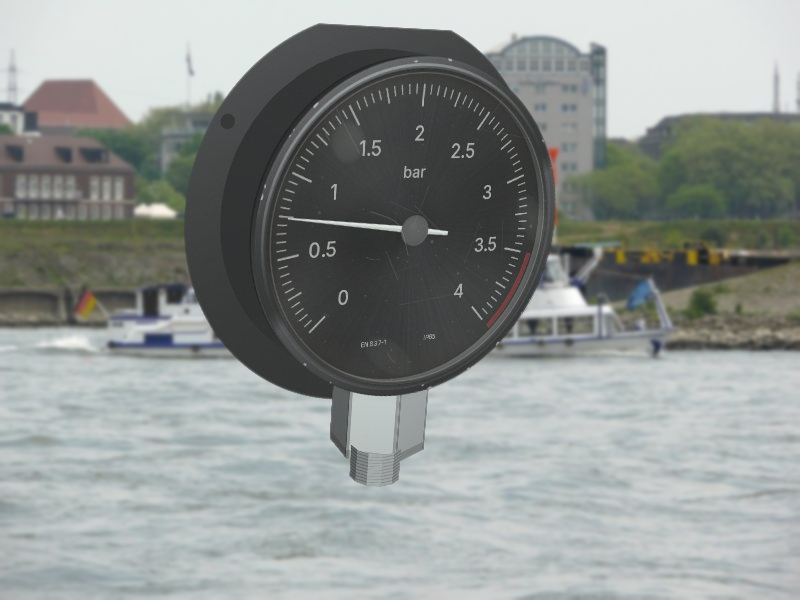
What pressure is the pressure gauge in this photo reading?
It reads 0.75 bar
